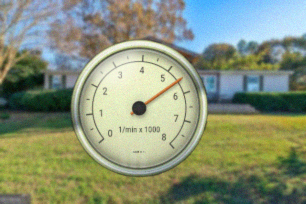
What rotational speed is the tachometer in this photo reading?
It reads 5500 rpm
